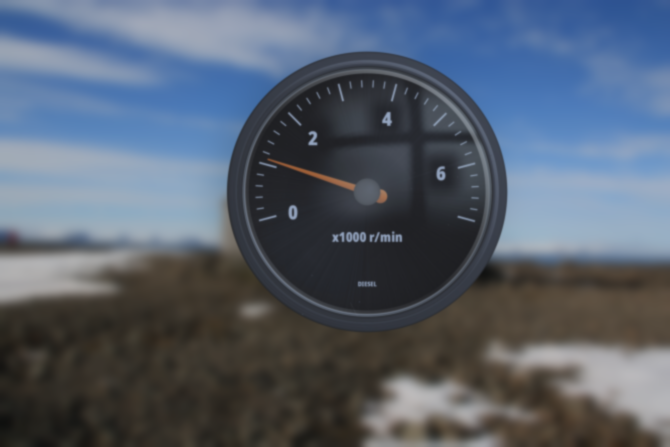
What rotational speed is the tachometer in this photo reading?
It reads 1100 rpm
